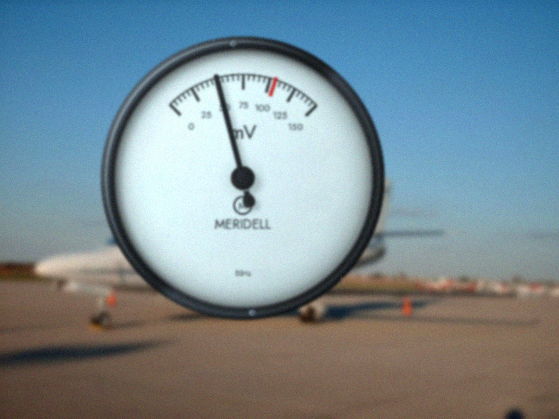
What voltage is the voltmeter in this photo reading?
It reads 50 mV
